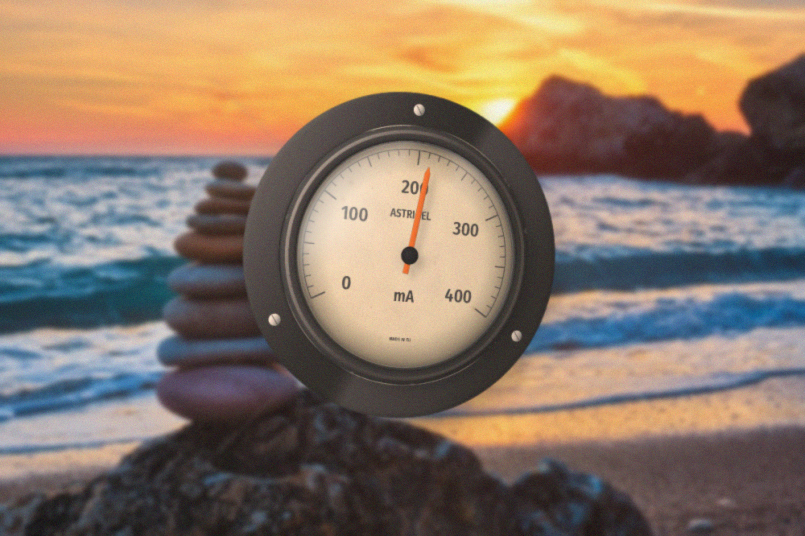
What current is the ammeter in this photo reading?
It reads 210 mA
